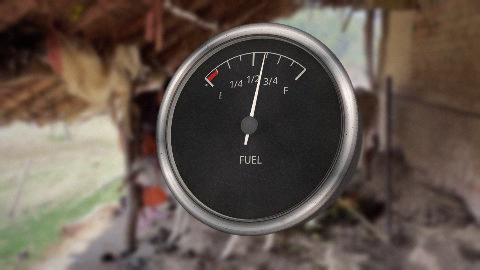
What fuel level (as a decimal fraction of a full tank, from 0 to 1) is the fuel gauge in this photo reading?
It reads 0.625
